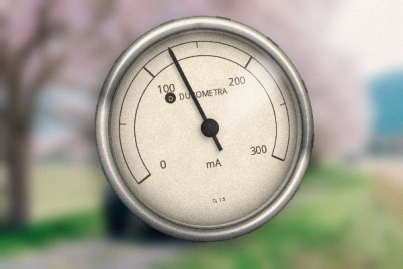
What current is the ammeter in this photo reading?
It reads 125 mA
